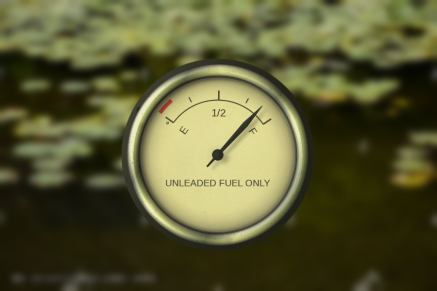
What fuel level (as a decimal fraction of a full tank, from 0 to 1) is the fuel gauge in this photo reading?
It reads 0.875
